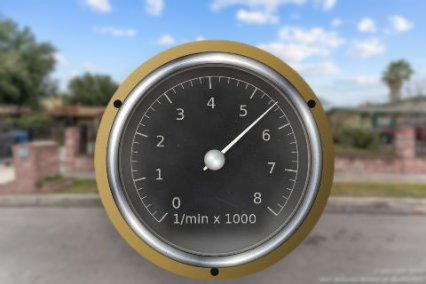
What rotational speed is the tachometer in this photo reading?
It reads 5500 rpm
